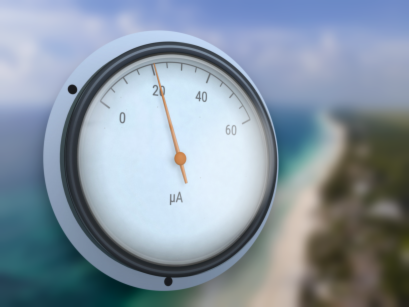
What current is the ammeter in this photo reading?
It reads 20 µA
